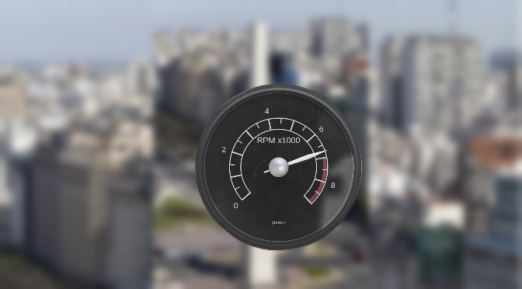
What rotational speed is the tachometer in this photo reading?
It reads 6750 rpm
